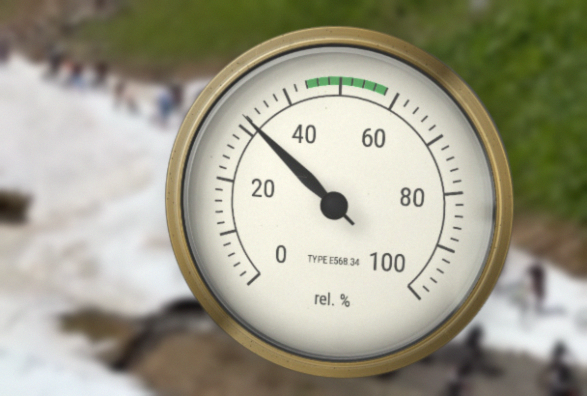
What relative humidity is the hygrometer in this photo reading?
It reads 32 %
